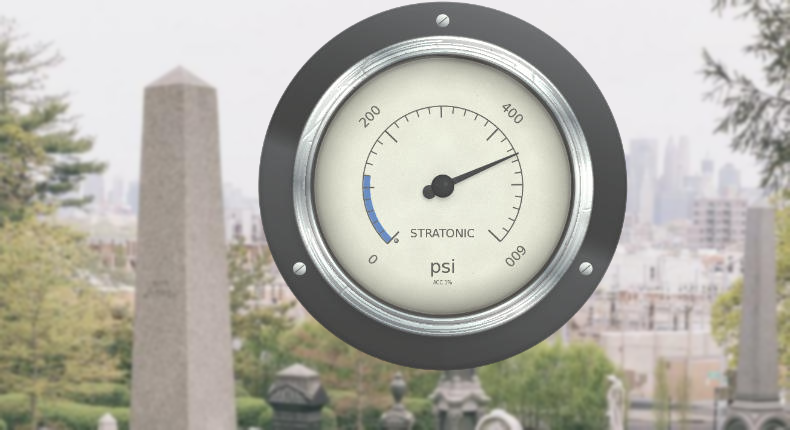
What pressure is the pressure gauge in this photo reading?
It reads 450 psi
